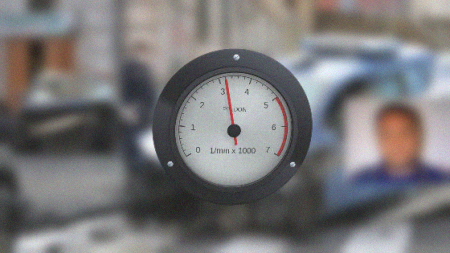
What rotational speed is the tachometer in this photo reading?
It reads 3200 rpm
